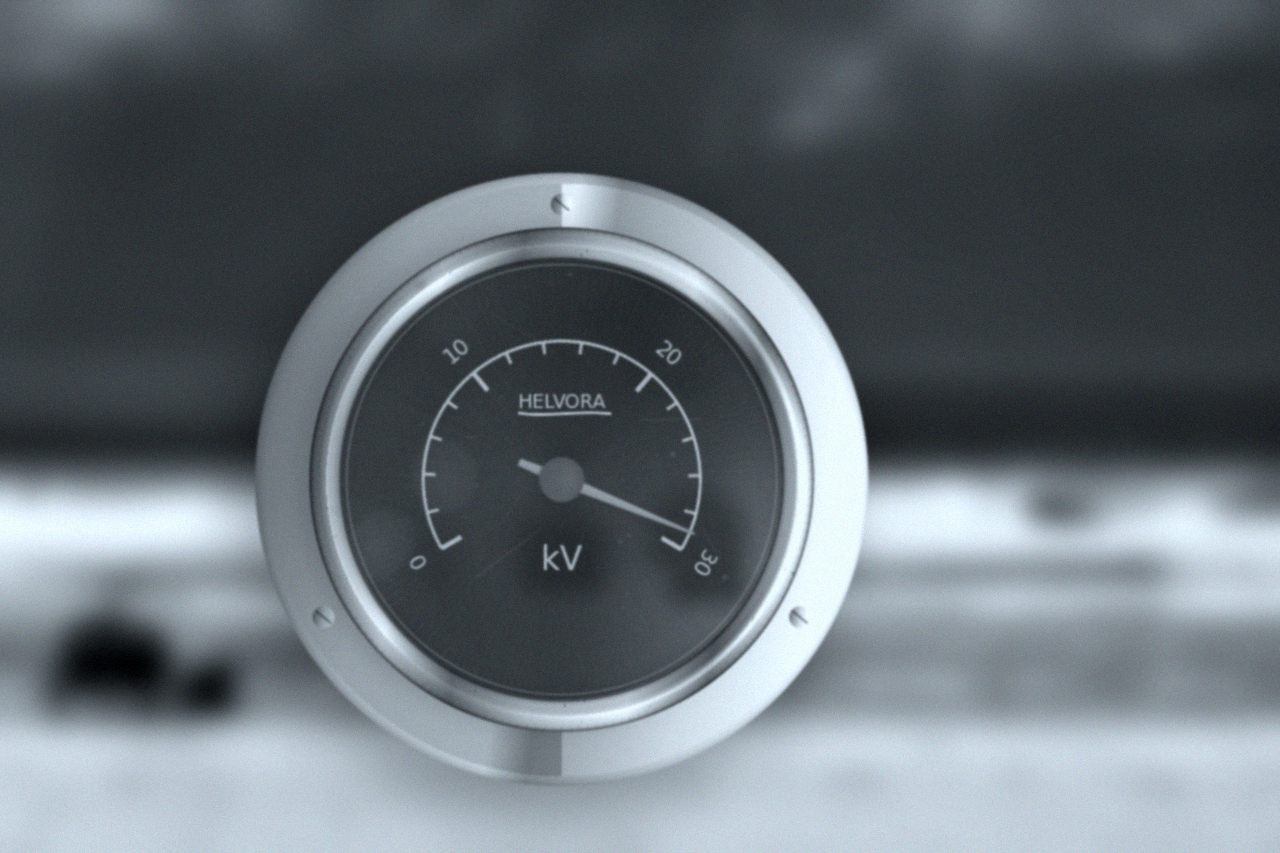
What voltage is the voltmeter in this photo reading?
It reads 29 kV
